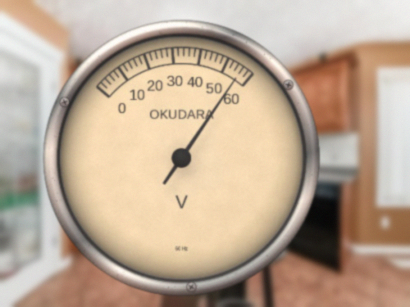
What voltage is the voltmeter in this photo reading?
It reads 56 V
